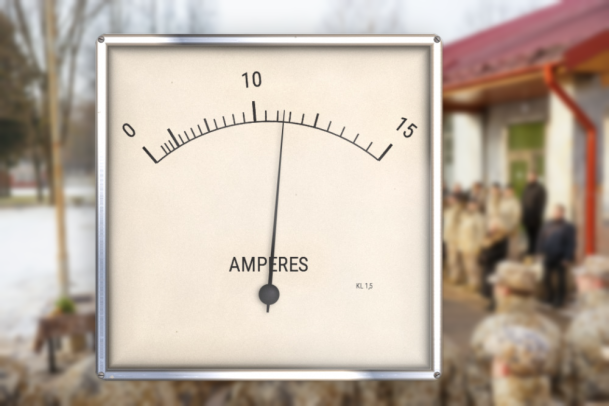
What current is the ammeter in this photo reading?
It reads 11.25 A
